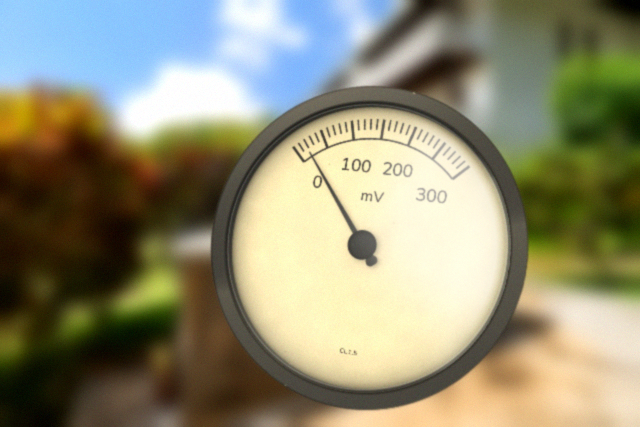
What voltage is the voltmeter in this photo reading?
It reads 20 mV
